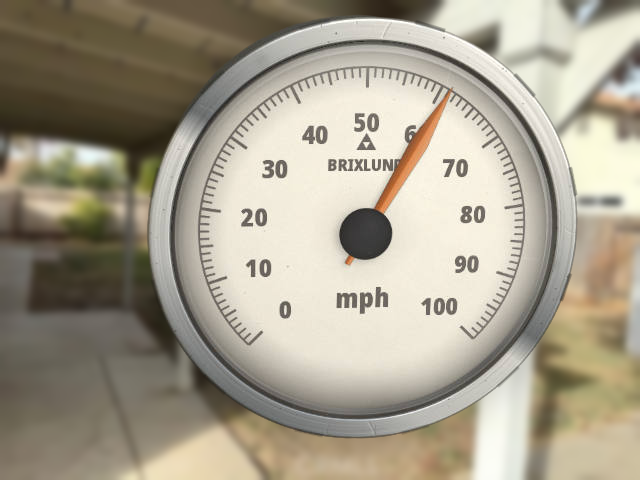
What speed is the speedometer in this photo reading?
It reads 61 mph
